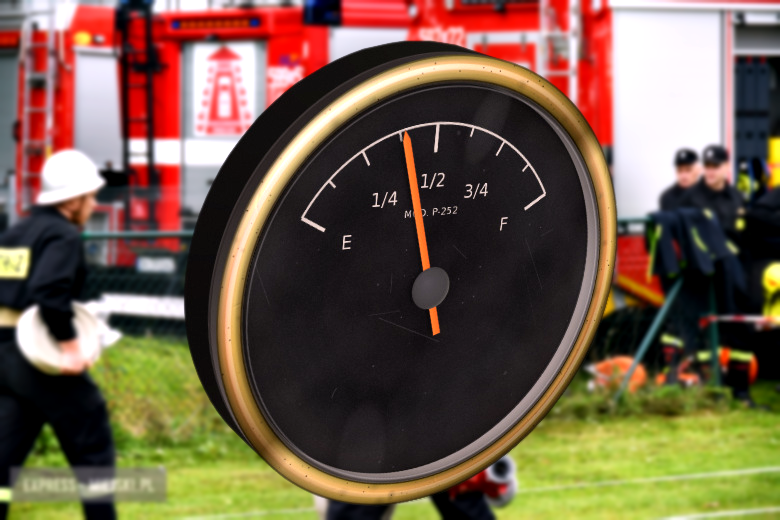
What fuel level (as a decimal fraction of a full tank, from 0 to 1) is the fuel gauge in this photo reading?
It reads 0.375
